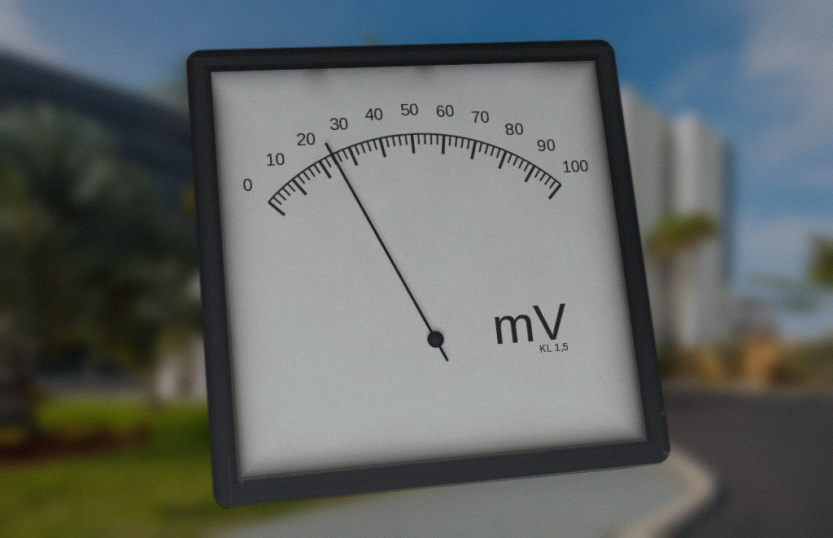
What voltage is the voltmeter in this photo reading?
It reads 24 mV
